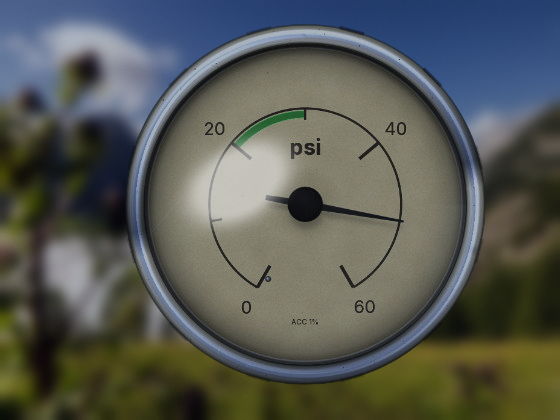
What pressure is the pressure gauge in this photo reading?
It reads 50 psi
